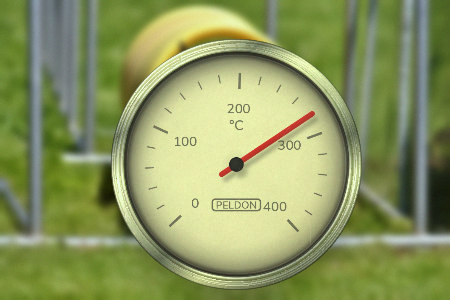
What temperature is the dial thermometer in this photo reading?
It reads 280 °C
